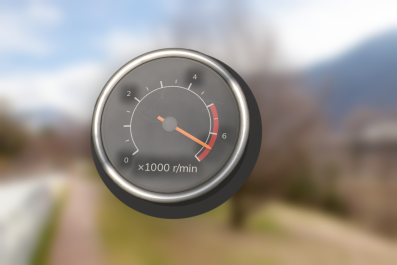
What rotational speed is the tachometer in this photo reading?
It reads 6500 rpm
